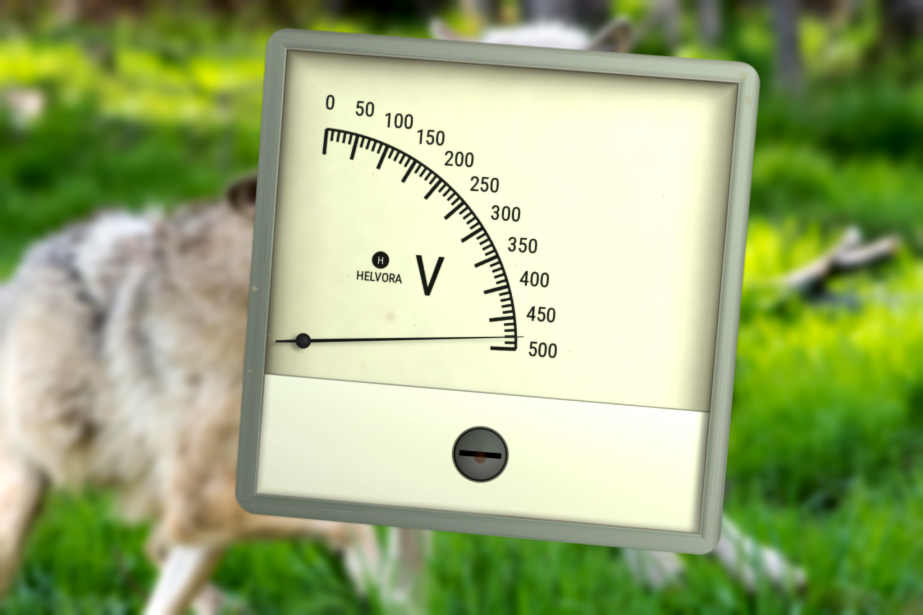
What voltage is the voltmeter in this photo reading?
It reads 480 V
